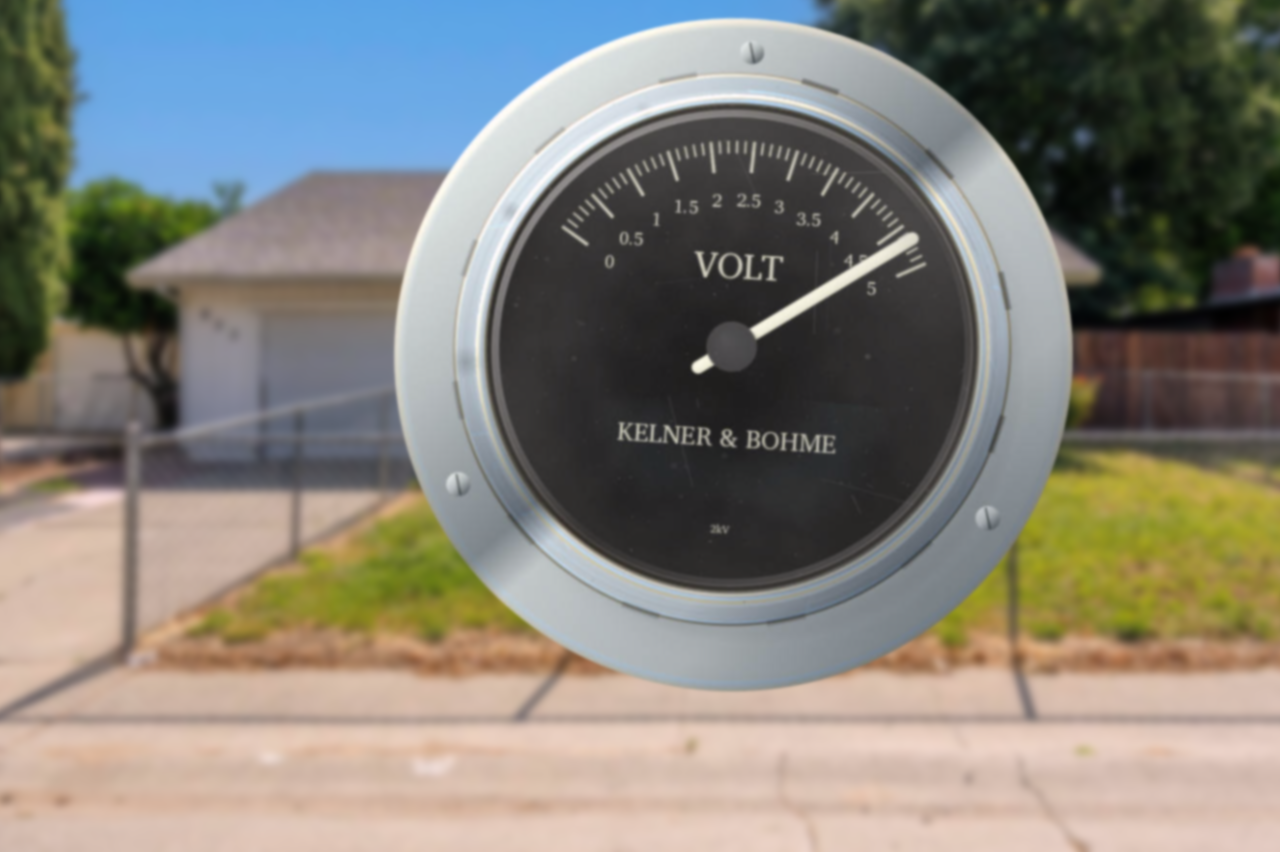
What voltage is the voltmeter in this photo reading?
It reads 4.7 V
